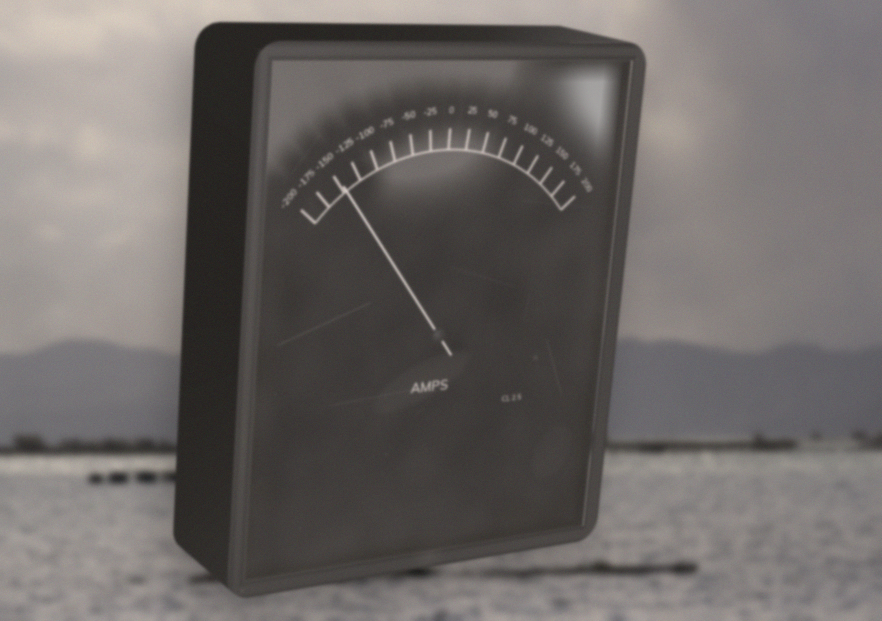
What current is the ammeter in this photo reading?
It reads -150 A
